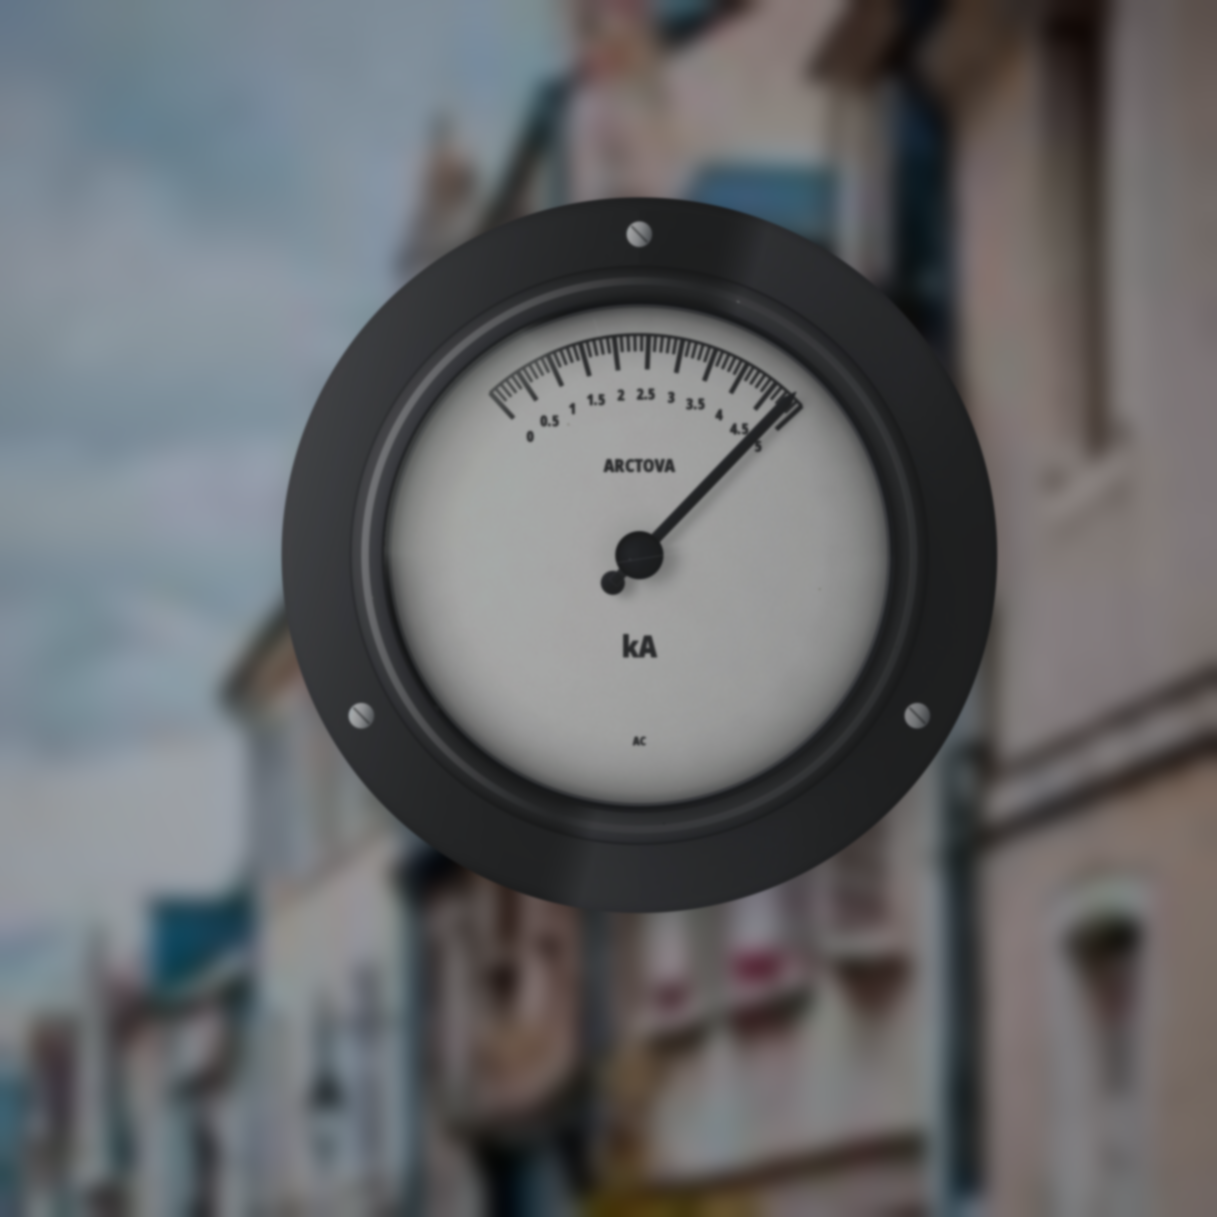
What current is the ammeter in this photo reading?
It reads 4.8 kA
